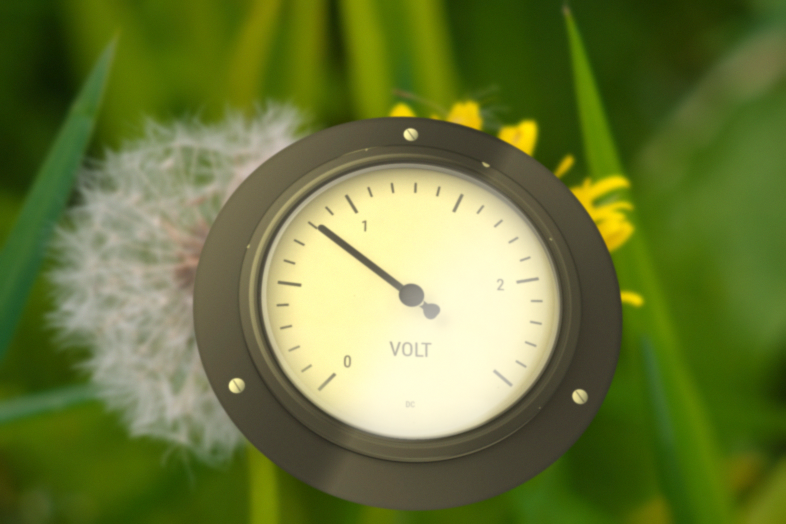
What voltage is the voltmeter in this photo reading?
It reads 0.8 V
